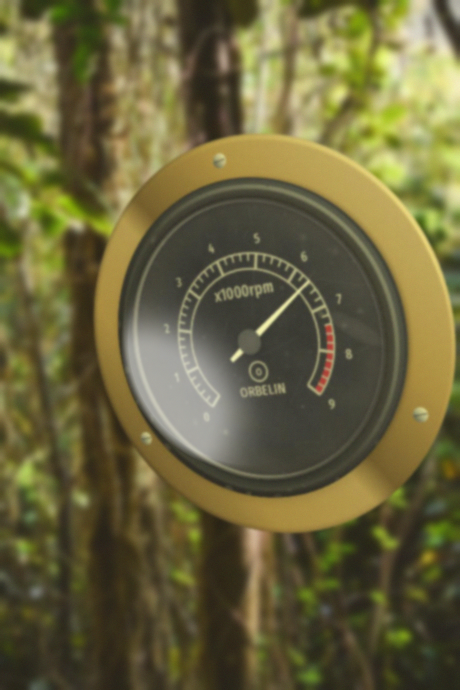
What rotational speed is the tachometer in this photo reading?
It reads 6400 rpm
